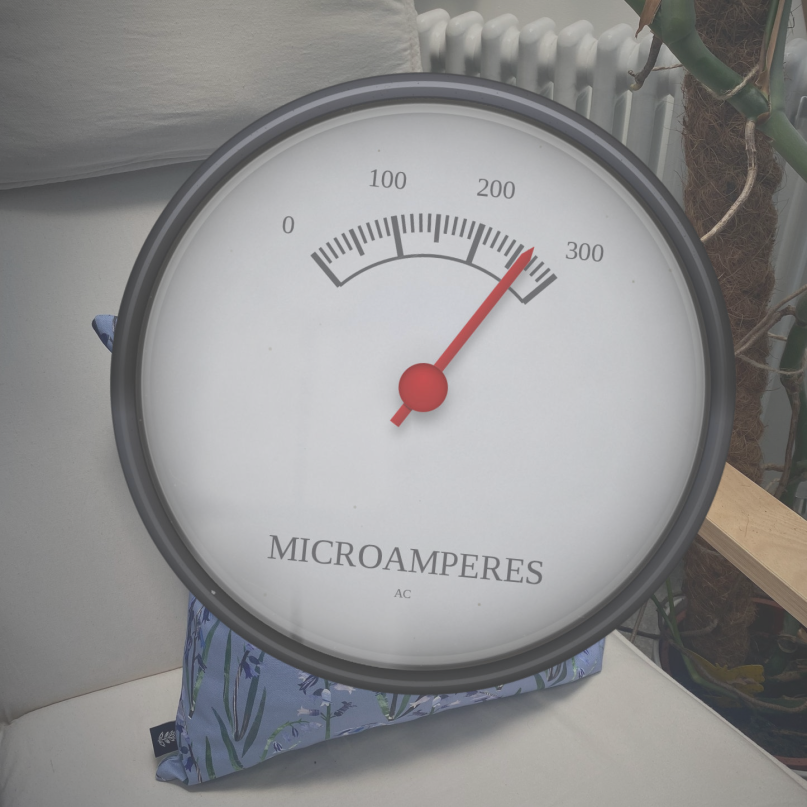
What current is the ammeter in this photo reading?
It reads 260 µA
